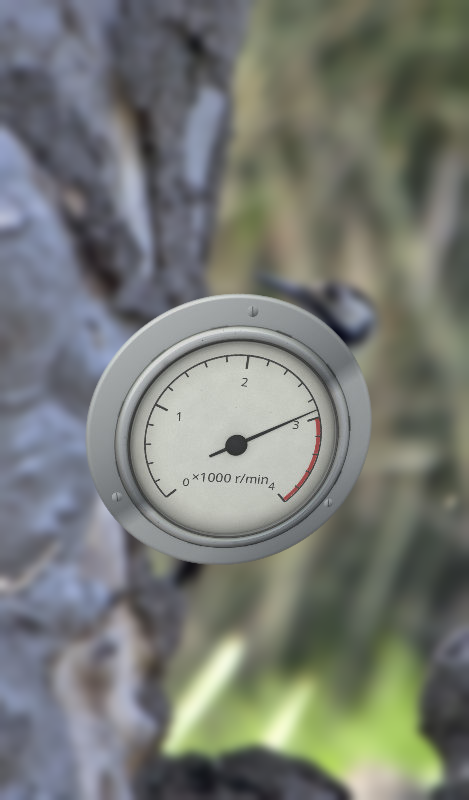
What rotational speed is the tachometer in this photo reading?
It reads 2900 rpm
